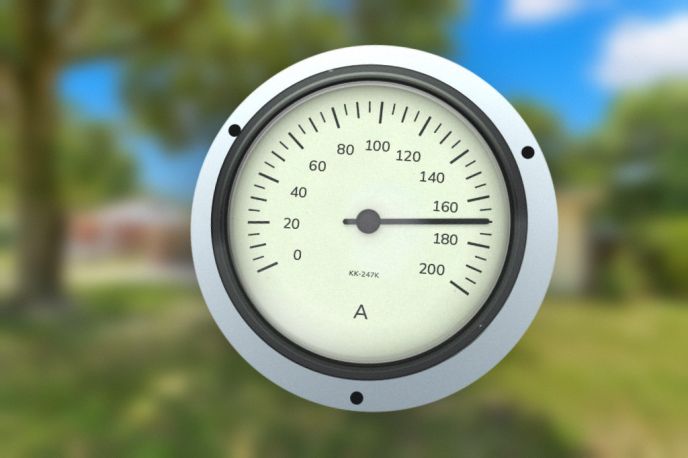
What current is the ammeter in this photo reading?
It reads 170 A
